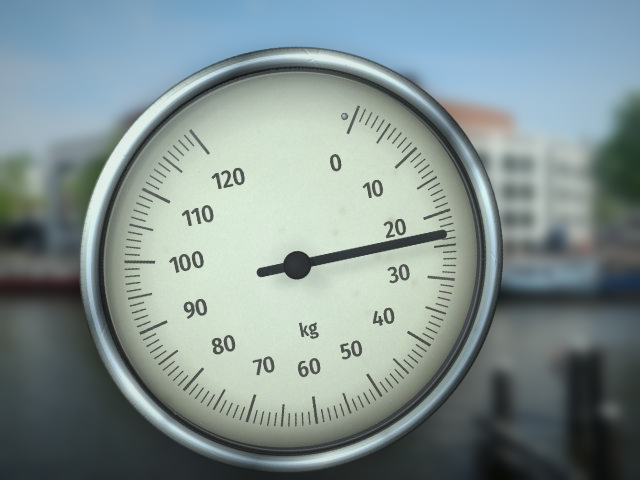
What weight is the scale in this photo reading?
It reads 23 kg
